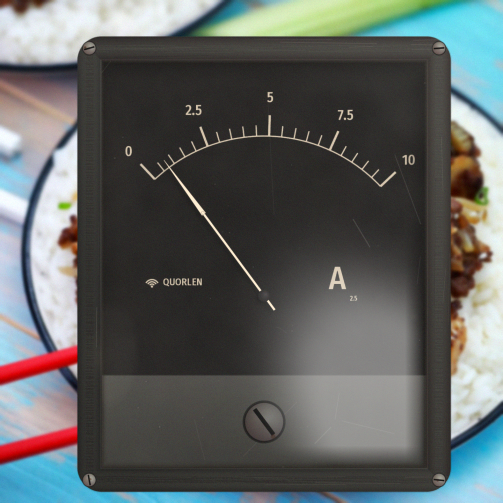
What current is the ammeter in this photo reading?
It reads 0.75 A
